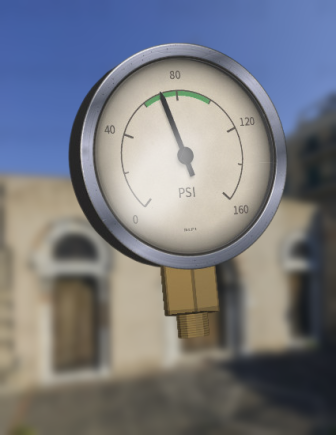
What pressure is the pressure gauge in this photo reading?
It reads 70 psi
